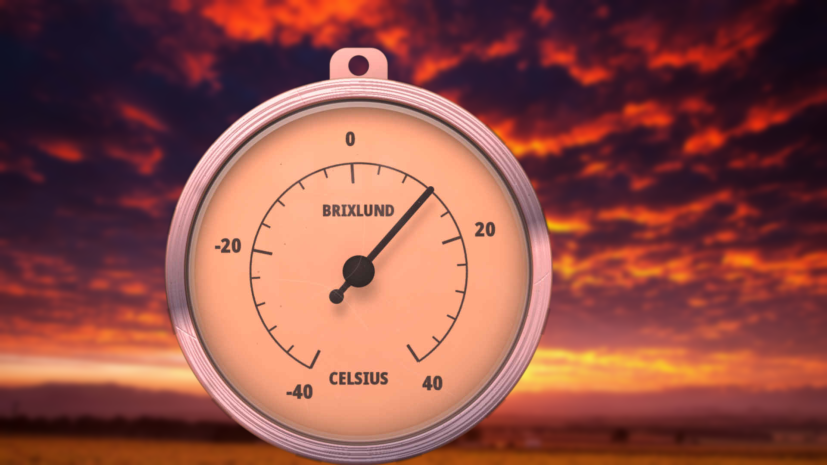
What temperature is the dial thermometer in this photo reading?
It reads 12 °C
